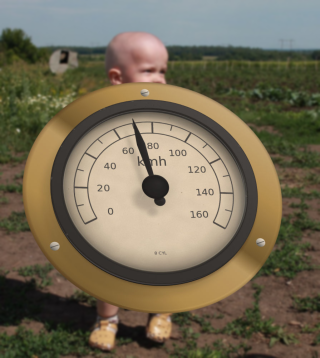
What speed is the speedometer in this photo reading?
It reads 70 km/h
